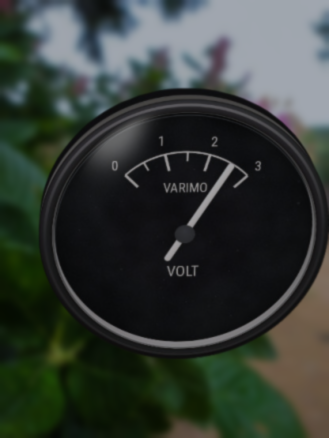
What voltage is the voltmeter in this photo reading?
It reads 2.5 V
